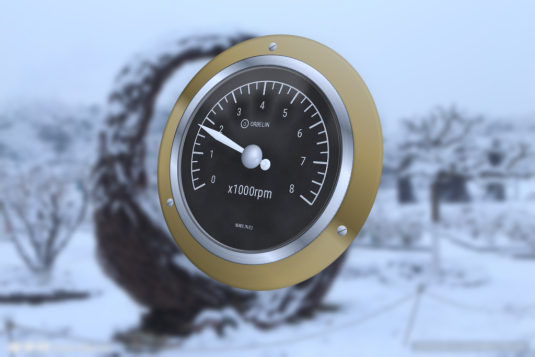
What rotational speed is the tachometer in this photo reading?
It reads 1750 rpm
